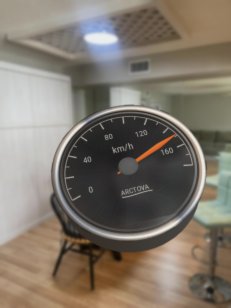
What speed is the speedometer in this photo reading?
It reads 150 km/h
